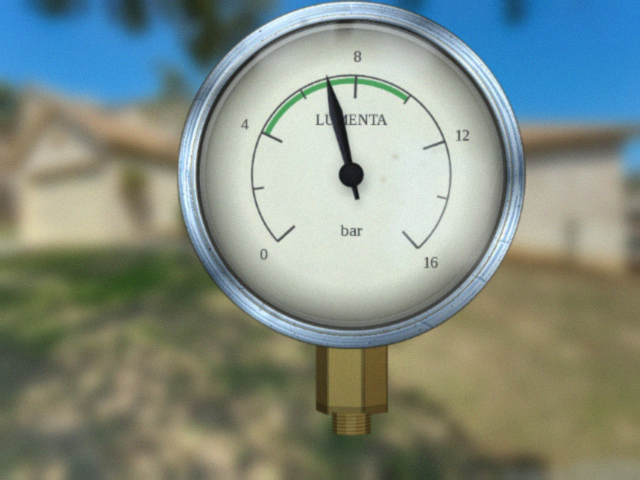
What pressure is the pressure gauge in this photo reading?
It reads 7 bar
